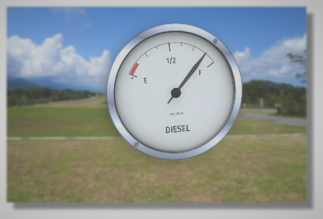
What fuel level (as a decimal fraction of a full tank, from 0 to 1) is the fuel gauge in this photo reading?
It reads 0.875
